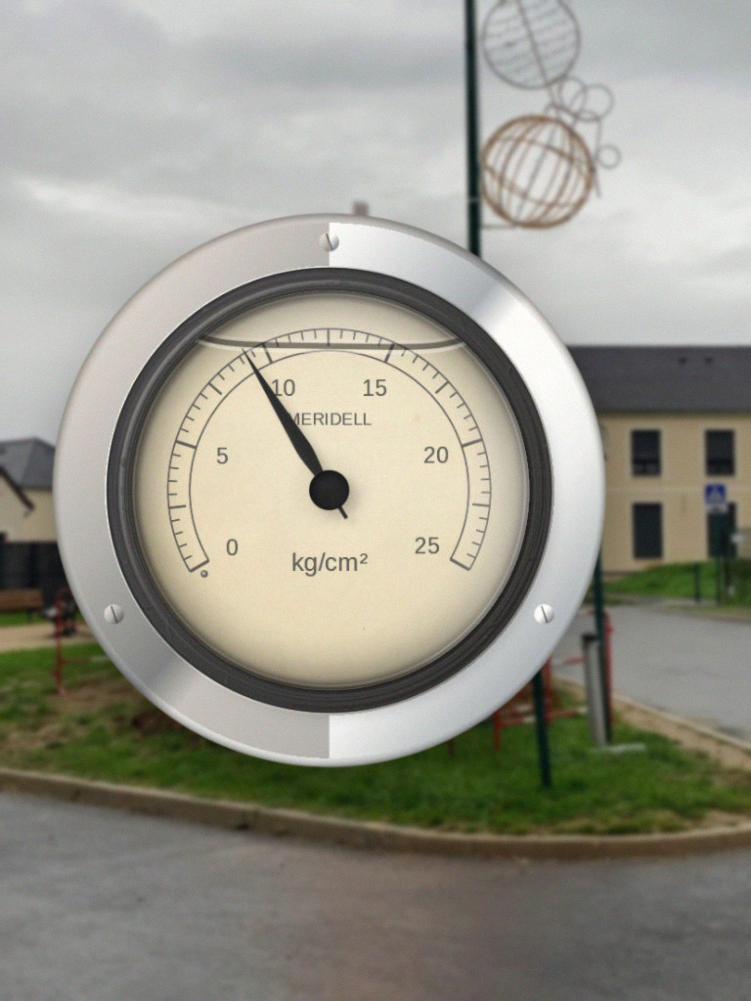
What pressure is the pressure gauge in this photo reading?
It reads 9.25 kg/cm²
